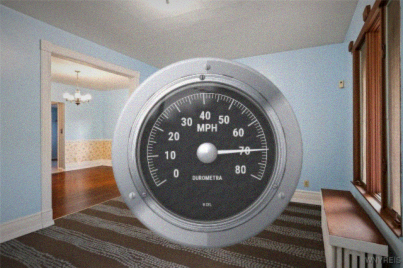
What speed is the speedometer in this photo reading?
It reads 70 mph
